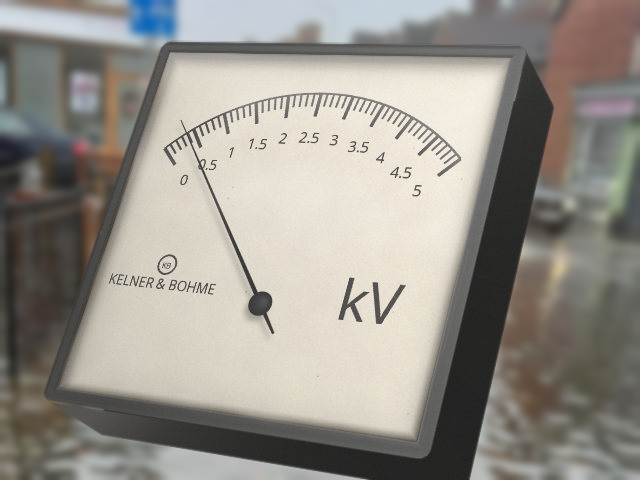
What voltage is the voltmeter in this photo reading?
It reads 0.4 kV
